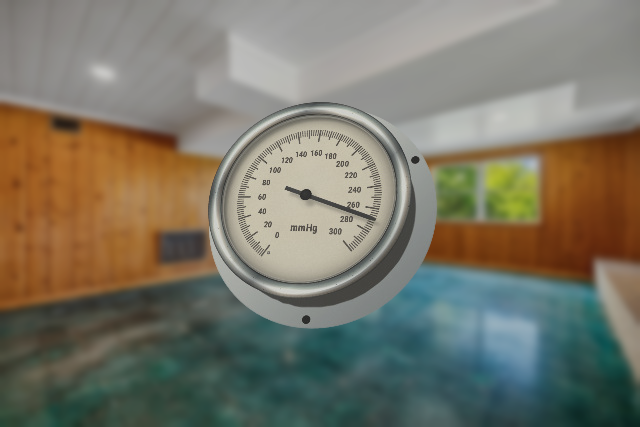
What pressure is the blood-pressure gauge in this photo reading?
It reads 270 mmHg
